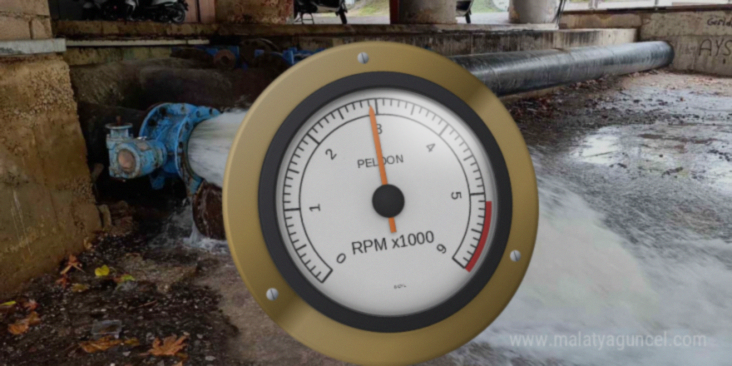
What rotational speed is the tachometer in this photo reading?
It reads 2900 rpm
